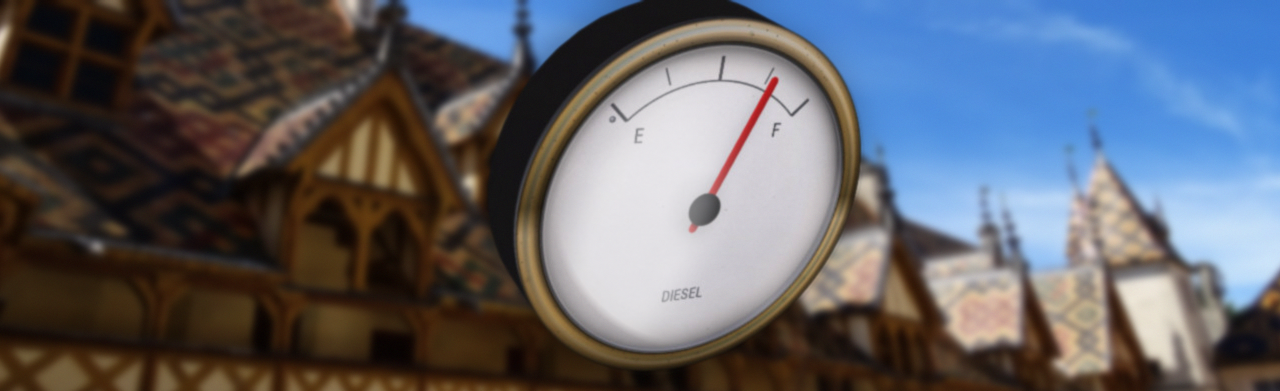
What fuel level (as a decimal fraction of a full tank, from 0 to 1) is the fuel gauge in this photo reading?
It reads 0.75
